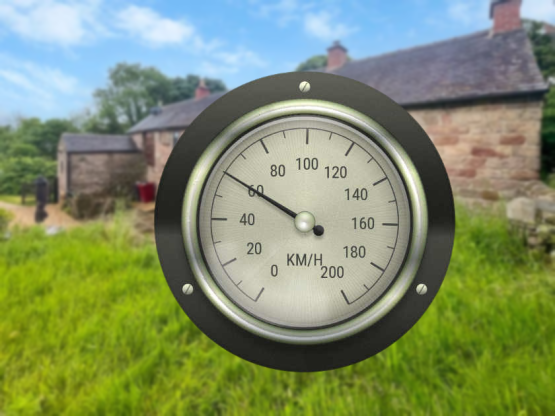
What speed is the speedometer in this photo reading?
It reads 60 km/h
